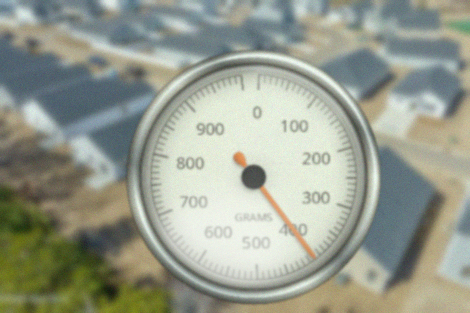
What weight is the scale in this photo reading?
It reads 400 g
